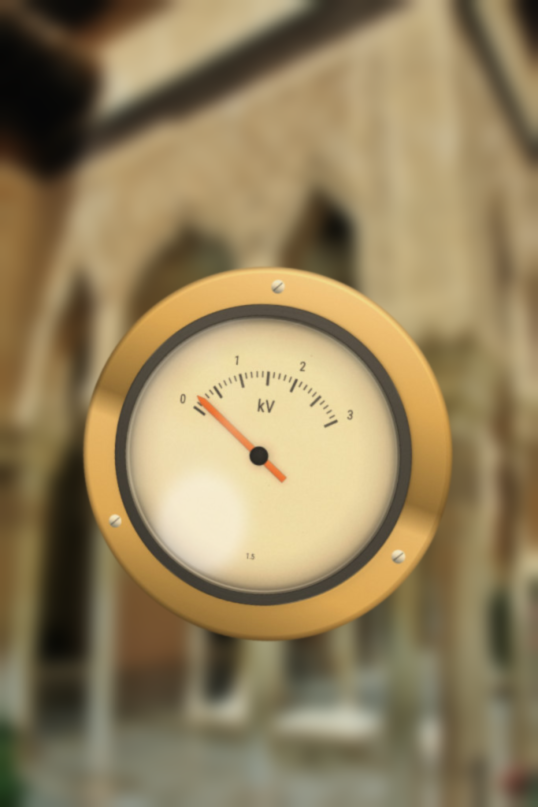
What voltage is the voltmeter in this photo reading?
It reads 0.2 kV
